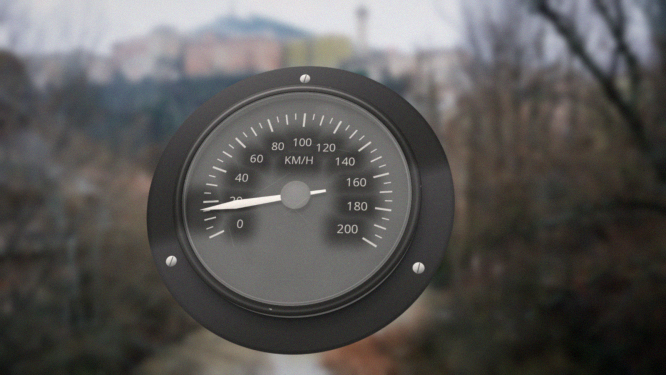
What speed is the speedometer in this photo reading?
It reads 15 km/h
